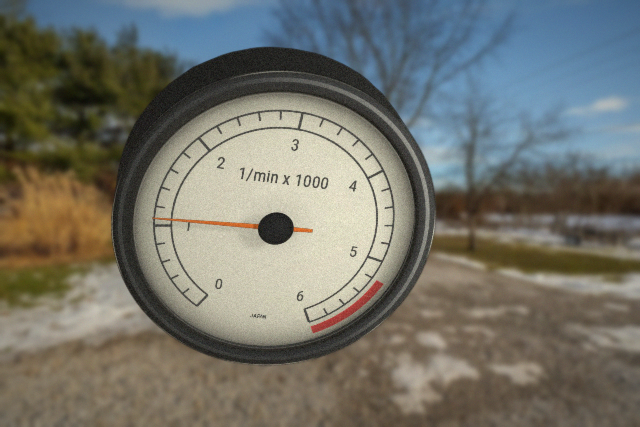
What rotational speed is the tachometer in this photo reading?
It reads 1100 rpm
